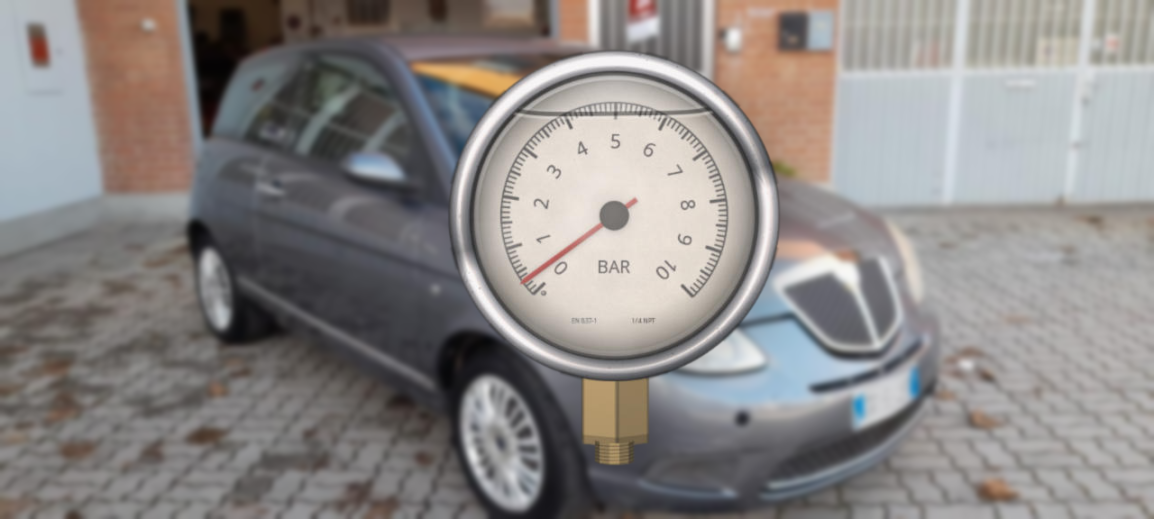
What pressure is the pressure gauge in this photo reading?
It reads 0.3 bar
